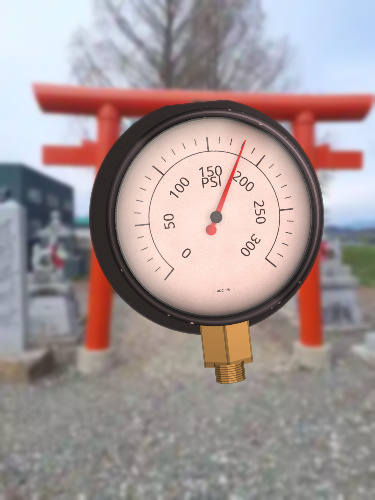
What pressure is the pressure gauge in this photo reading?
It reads 180 psi
